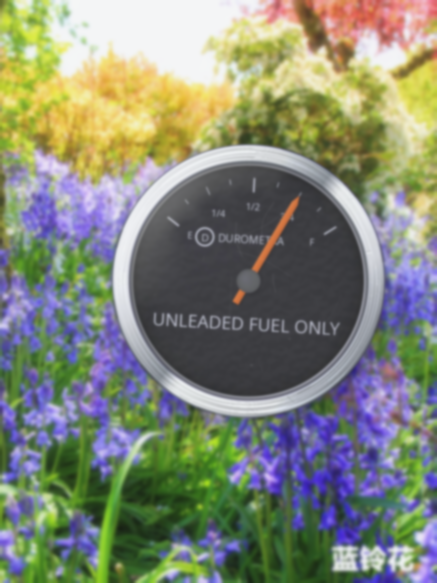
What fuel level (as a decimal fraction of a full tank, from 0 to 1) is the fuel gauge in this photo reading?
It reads 0.75
